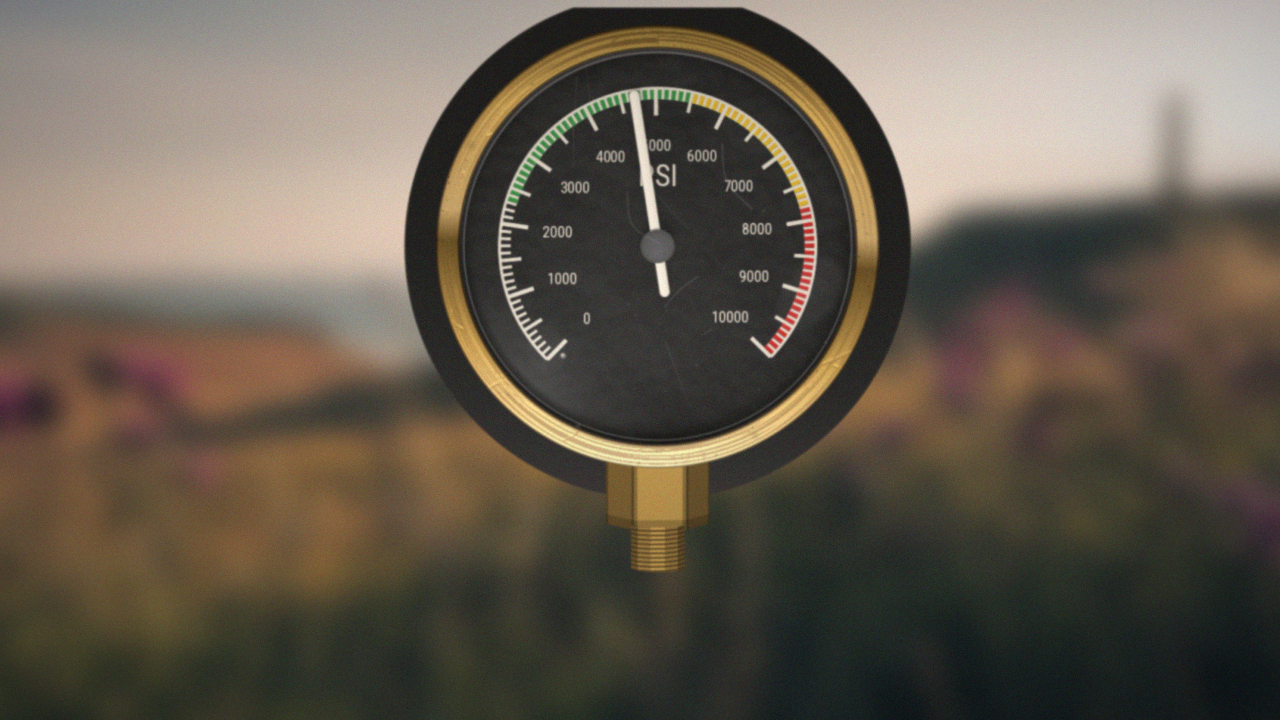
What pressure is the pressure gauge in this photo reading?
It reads 4700 psi
